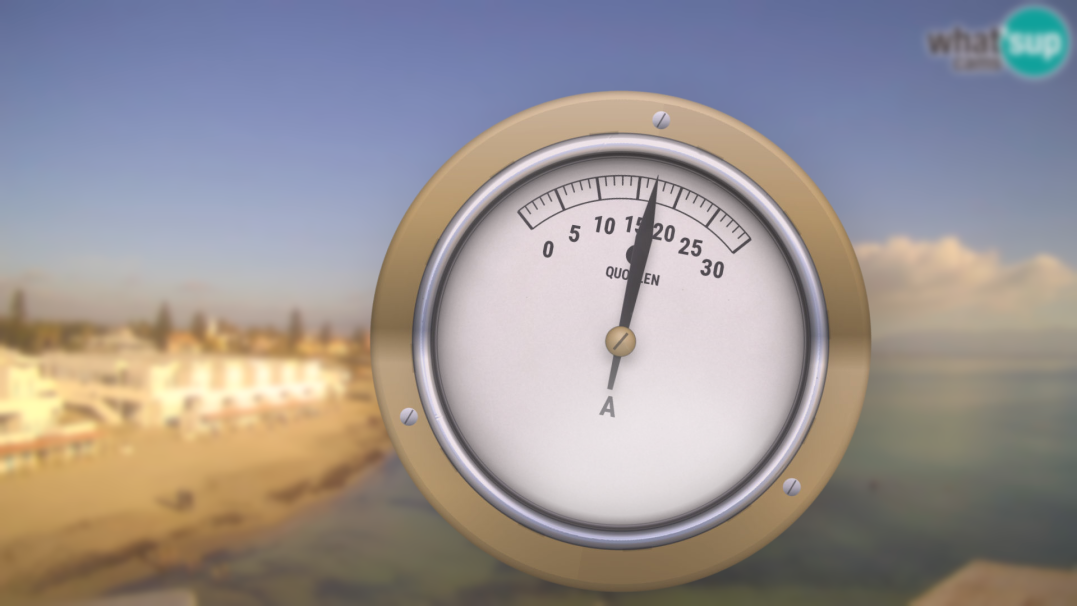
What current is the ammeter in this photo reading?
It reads 17 A
